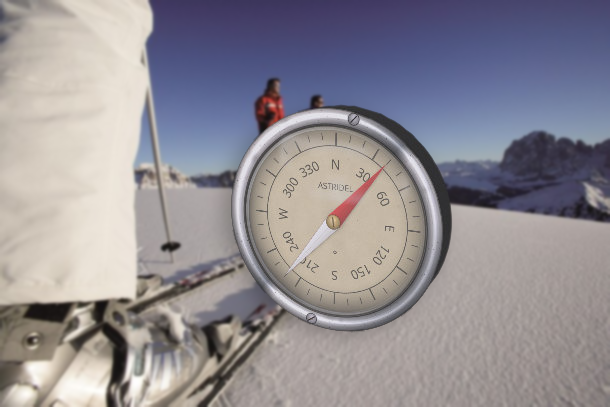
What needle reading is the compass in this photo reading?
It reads 40 °
